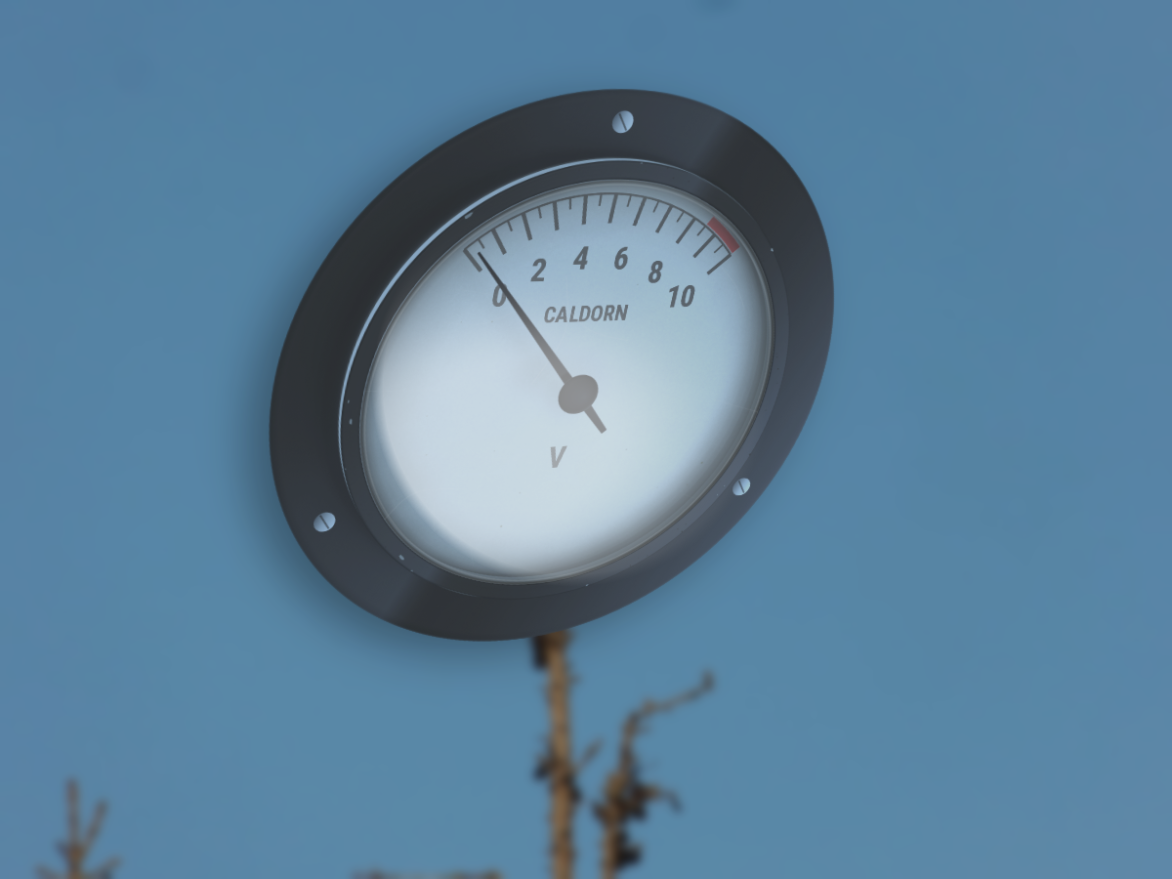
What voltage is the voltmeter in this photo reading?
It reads 0.25 V
